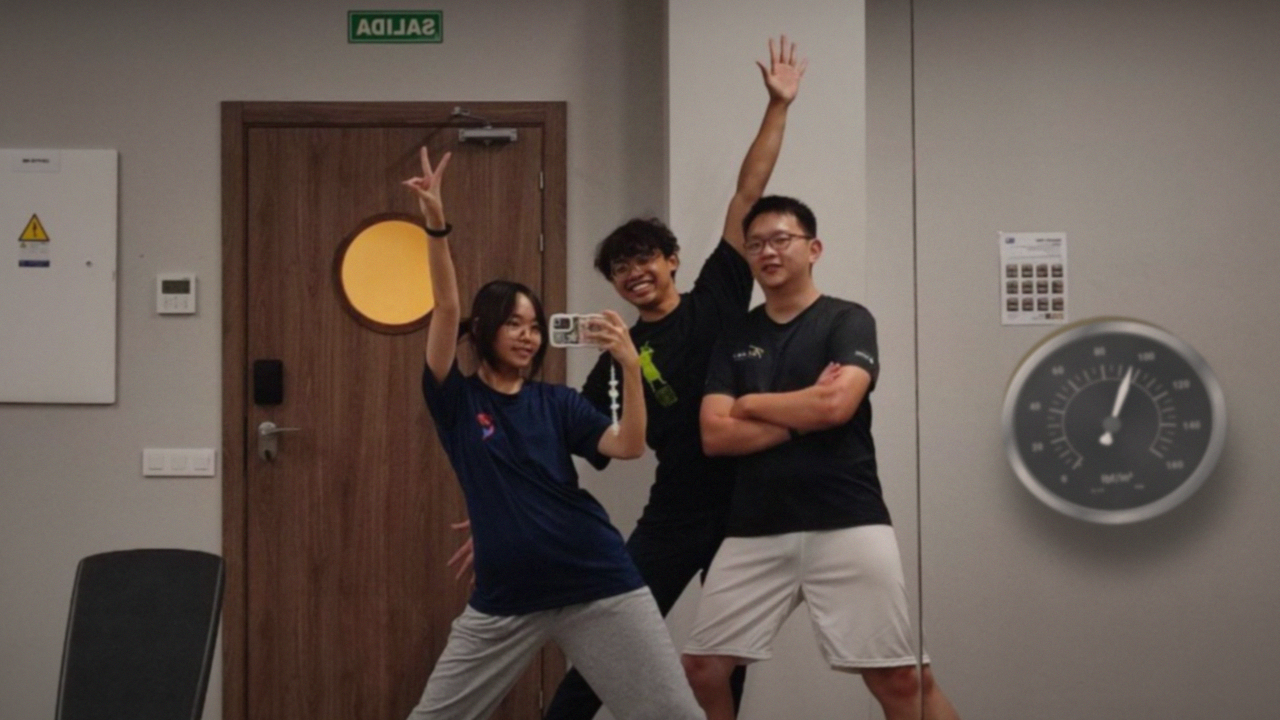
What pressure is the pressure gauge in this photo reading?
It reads 95 psi
